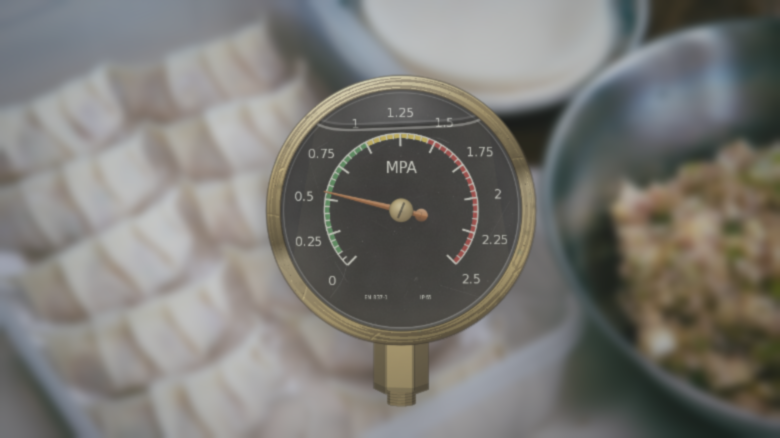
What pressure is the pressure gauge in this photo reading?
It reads 0.55 MPa
